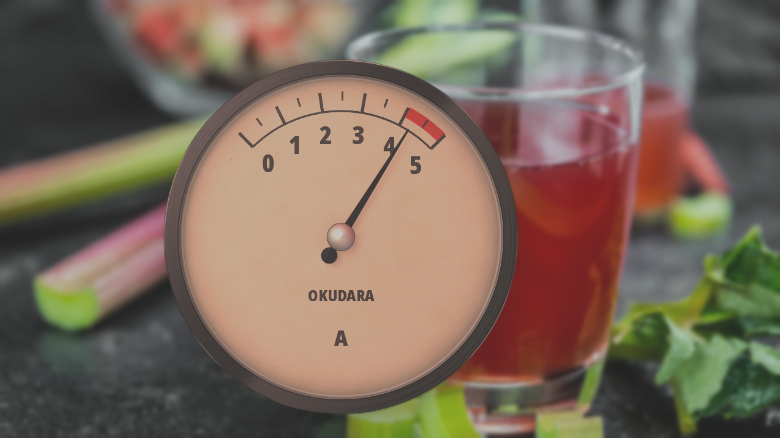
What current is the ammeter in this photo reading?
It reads 4.25 A
